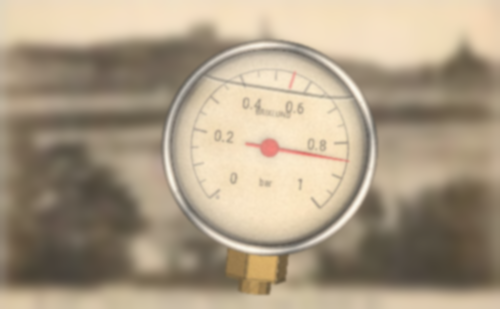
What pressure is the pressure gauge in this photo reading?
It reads 0.85 bar
